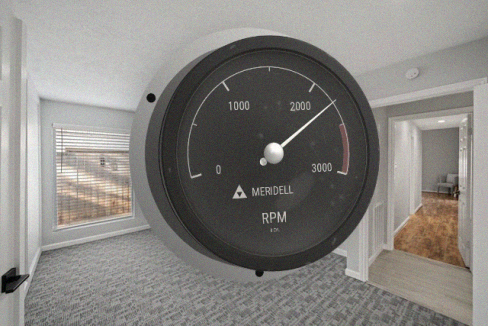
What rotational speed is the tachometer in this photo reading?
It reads 2250 rpm
